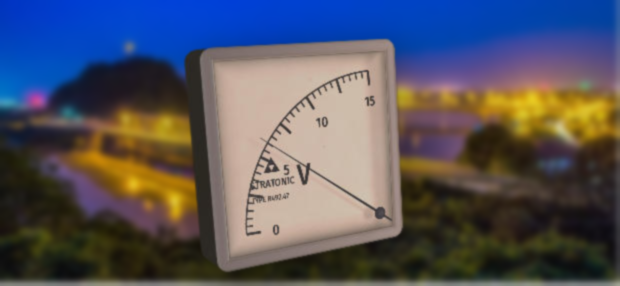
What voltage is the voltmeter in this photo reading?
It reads 6 V
